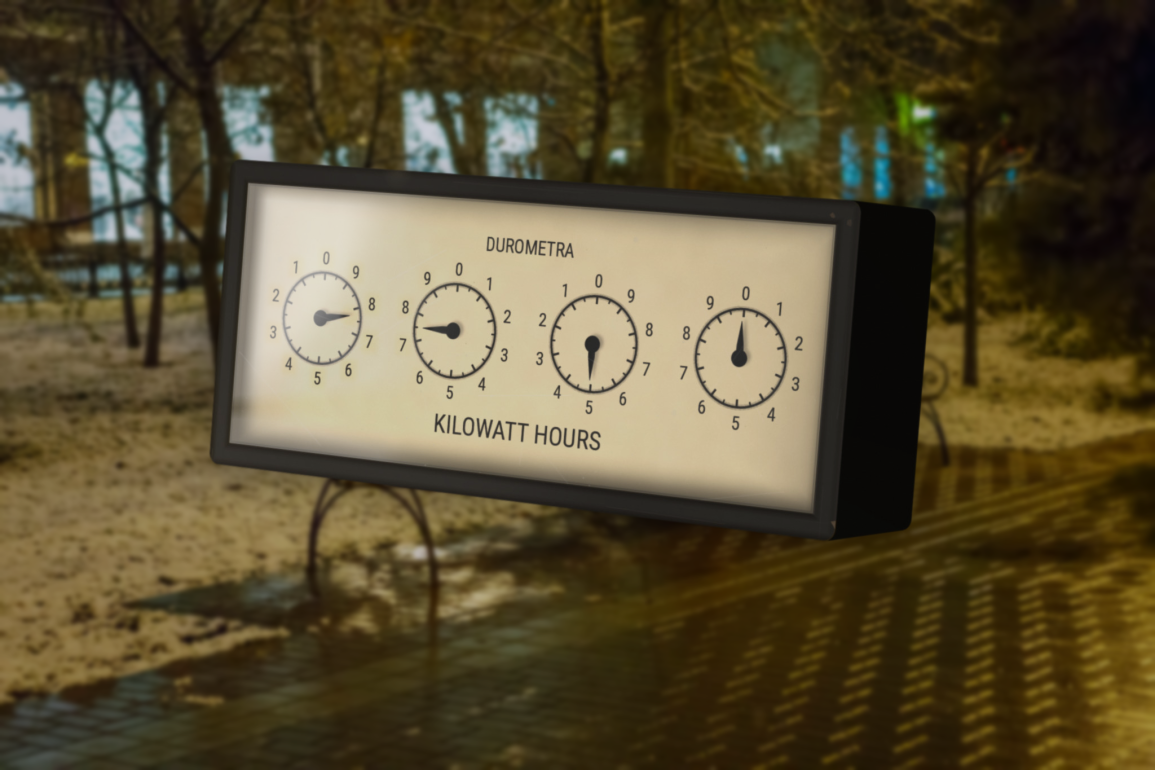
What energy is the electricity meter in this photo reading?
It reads 7750 kWh
